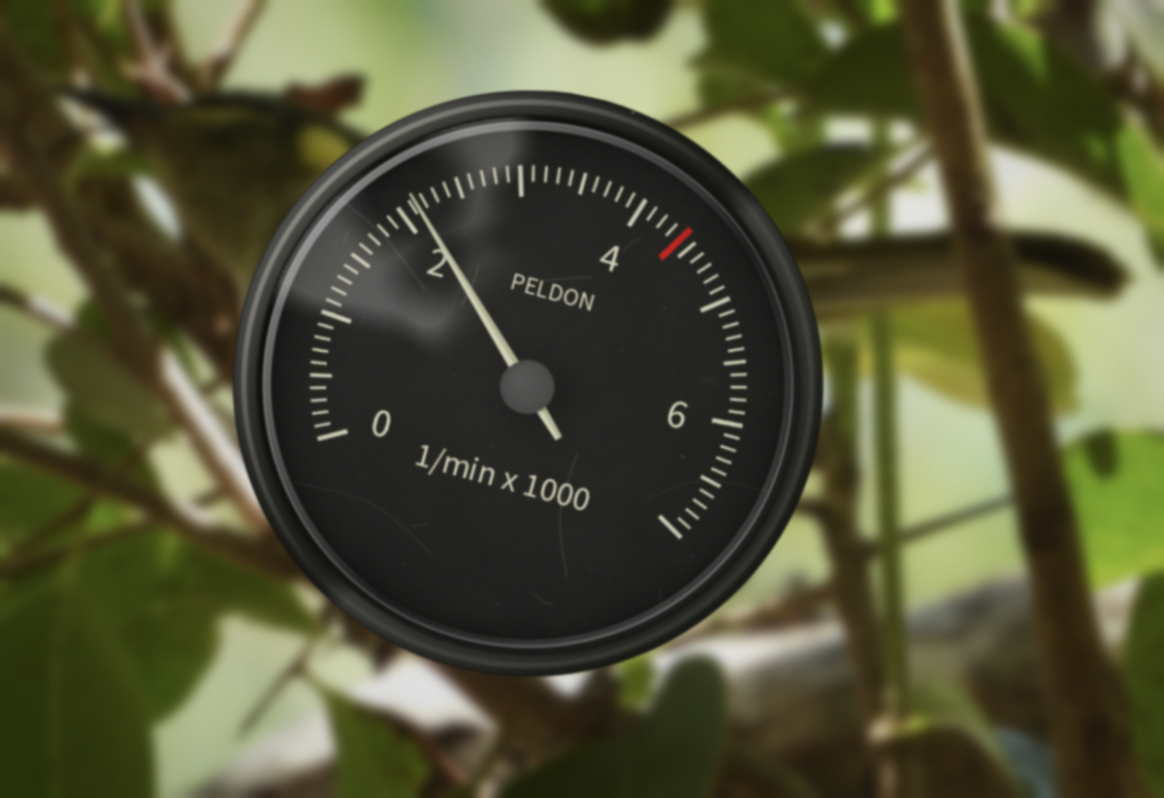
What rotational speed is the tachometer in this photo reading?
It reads 2150 rpm
